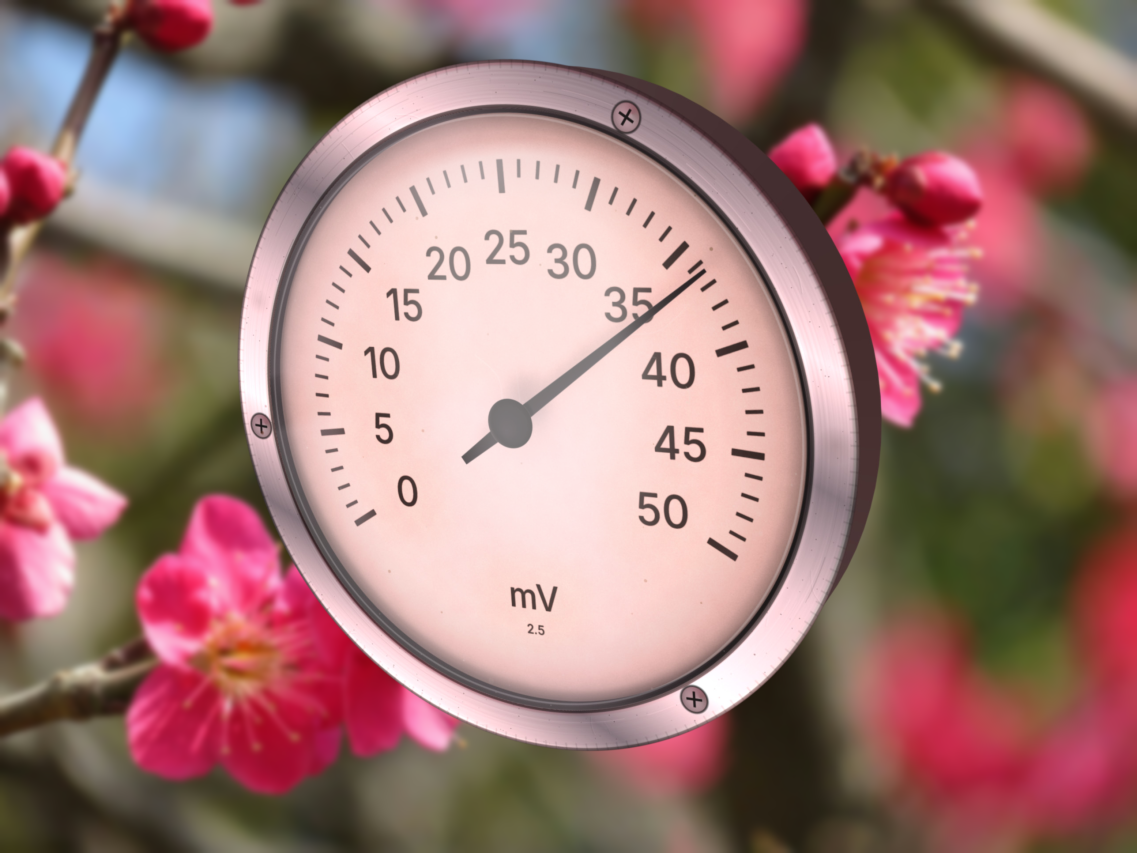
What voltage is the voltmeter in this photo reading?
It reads 36.5 mV
